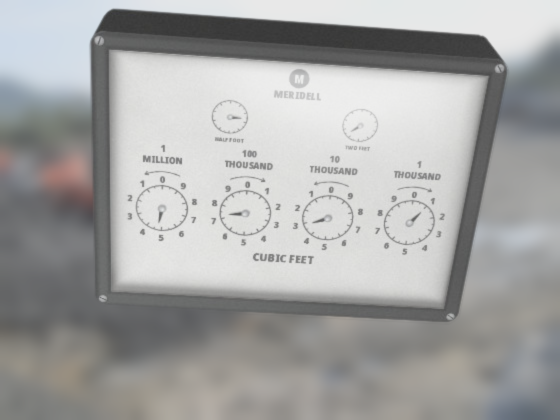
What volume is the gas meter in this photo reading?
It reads 473100 ft³
